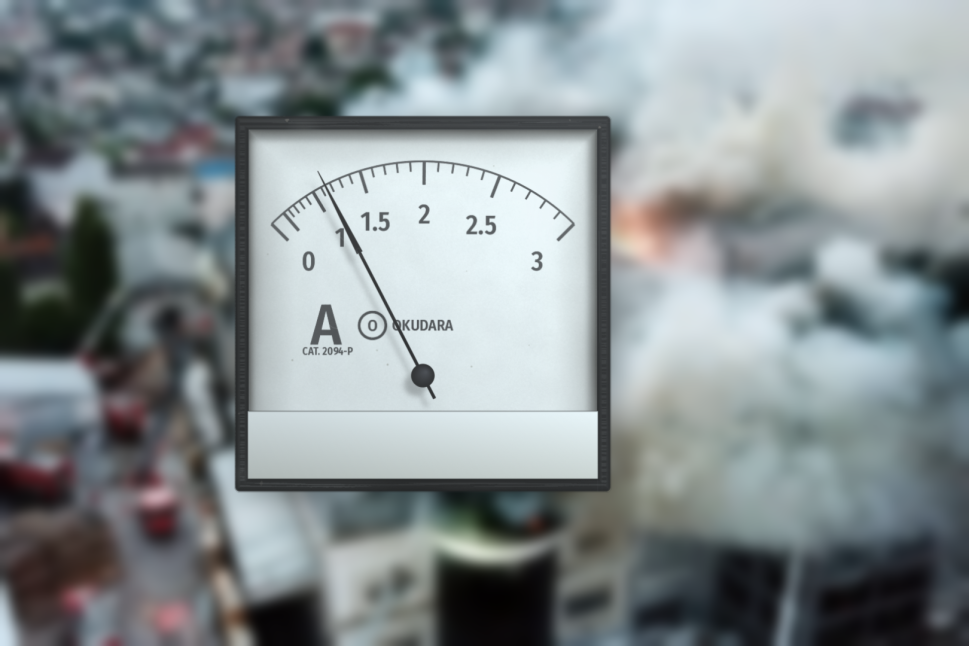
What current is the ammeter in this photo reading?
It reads 1.15 A
